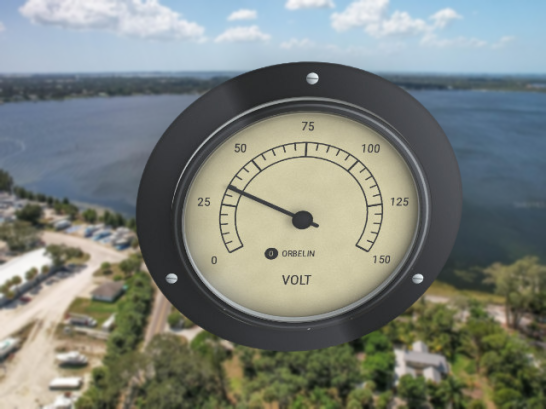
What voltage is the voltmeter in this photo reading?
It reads 35 V
